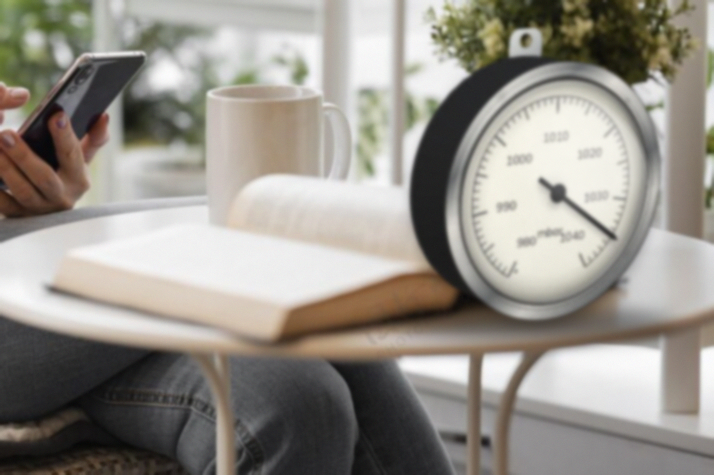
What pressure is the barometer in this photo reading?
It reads 1035 mbar
